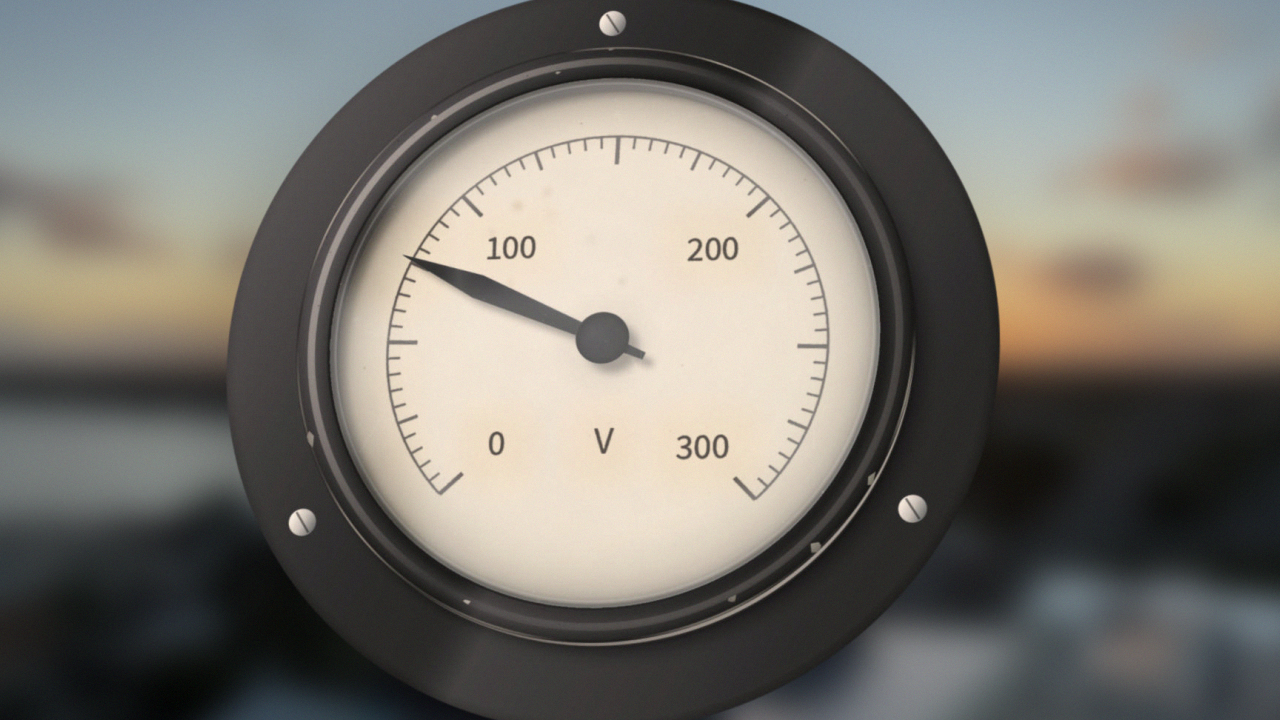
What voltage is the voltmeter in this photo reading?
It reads 75 V
